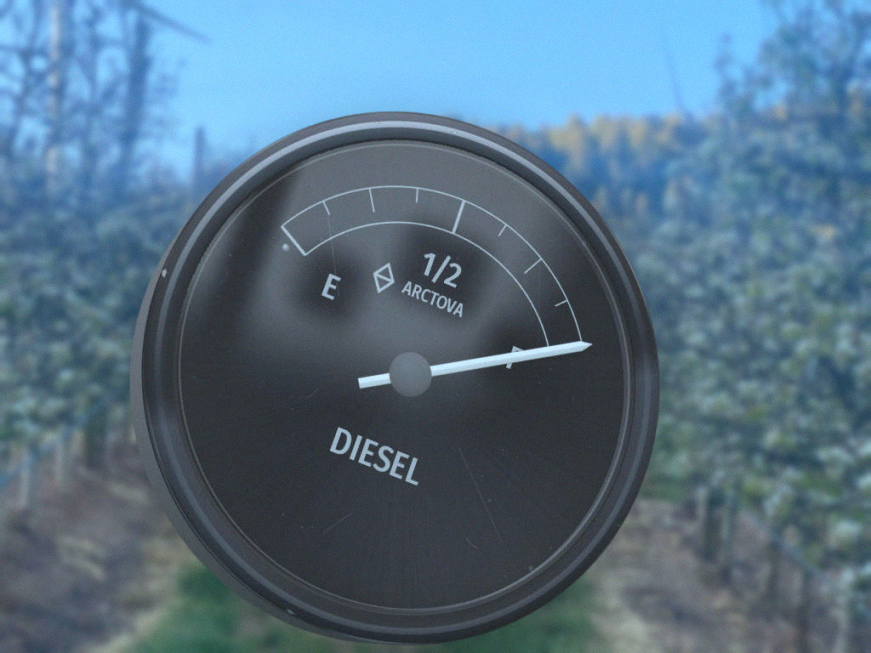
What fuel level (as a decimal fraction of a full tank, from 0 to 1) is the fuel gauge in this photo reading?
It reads 1
